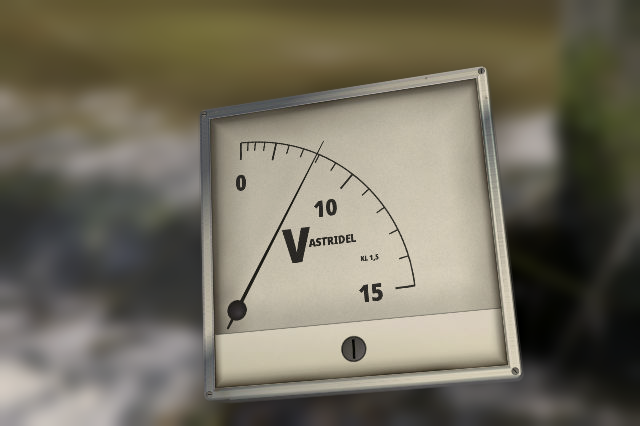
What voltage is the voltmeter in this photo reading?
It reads 8 V
